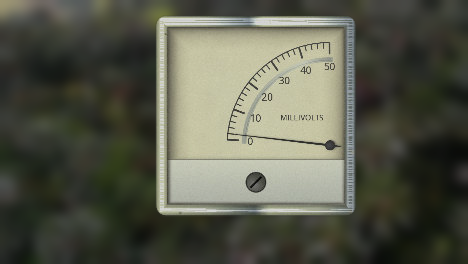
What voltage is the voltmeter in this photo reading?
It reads 2 mV
